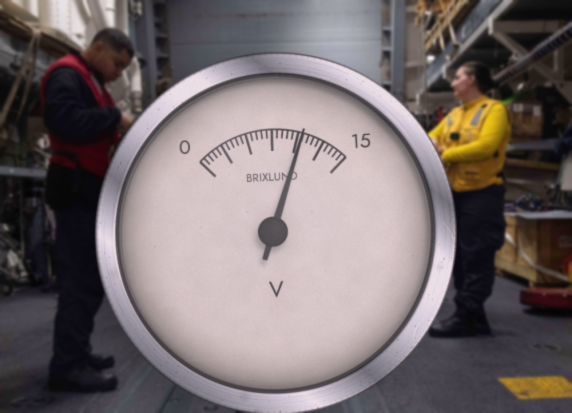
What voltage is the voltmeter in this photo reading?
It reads 10.5 V
